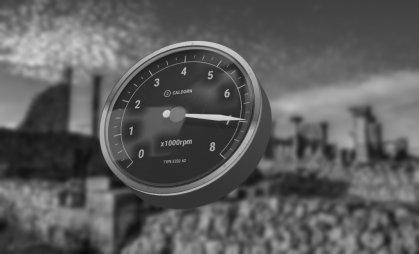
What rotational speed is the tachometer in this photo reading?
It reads 7000 rpm
